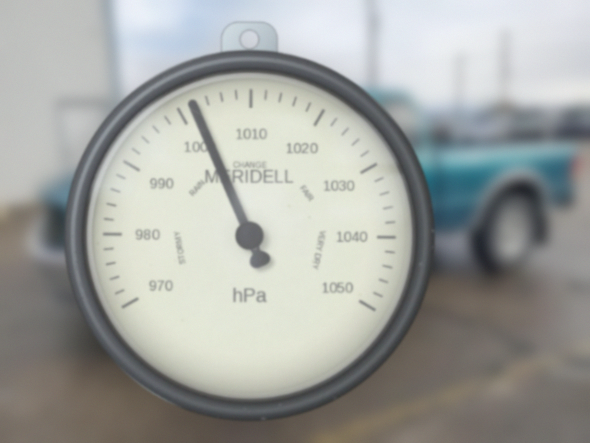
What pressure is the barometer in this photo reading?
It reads 1002 hPa
